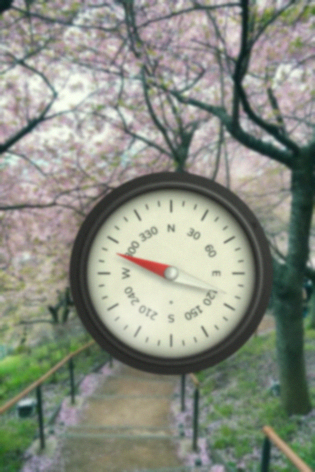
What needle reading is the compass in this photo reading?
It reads 290 °
